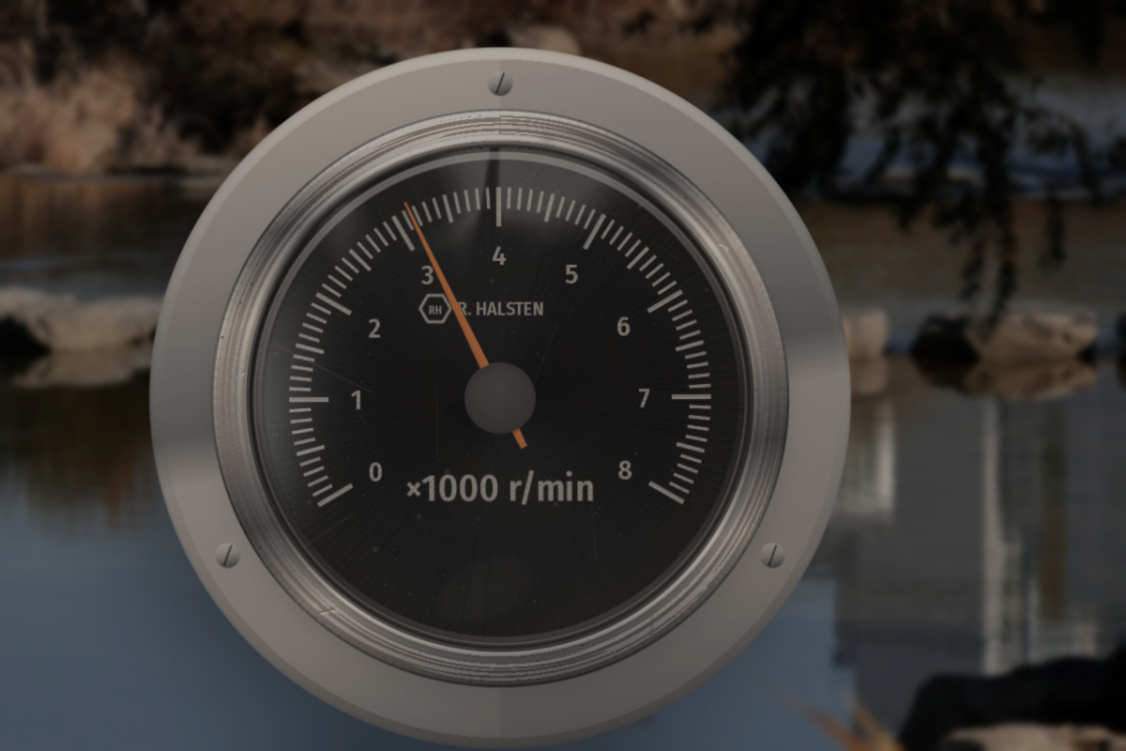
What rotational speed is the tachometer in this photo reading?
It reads 3150 rpm
